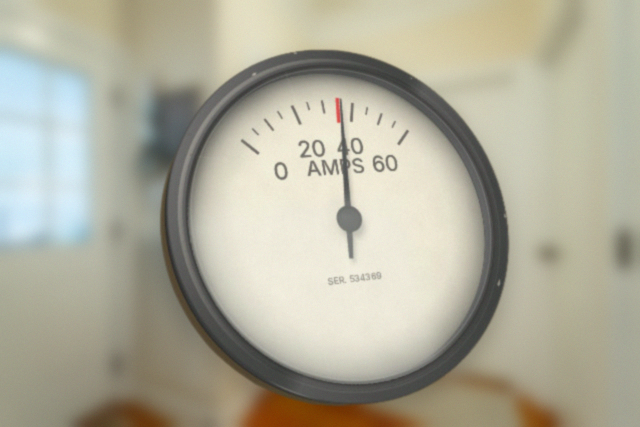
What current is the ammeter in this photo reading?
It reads 35 A
